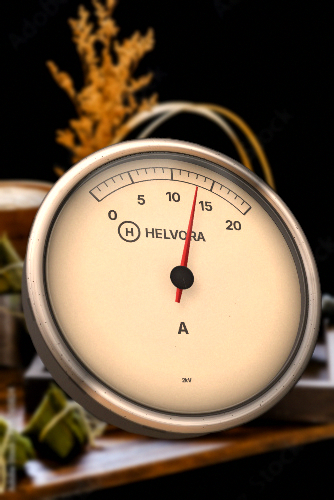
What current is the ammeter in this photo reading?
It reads 13 A
